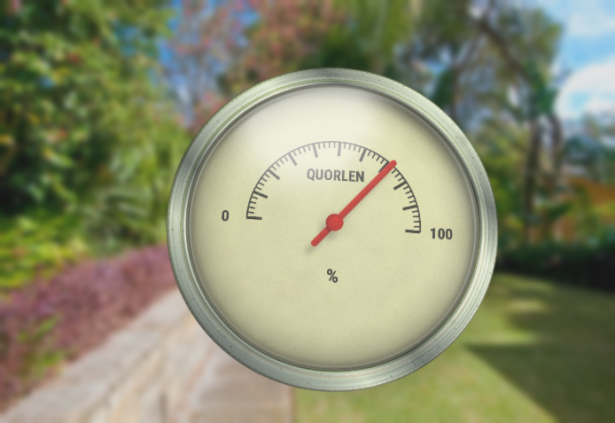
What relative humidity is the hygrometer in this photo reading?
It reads 72 %
